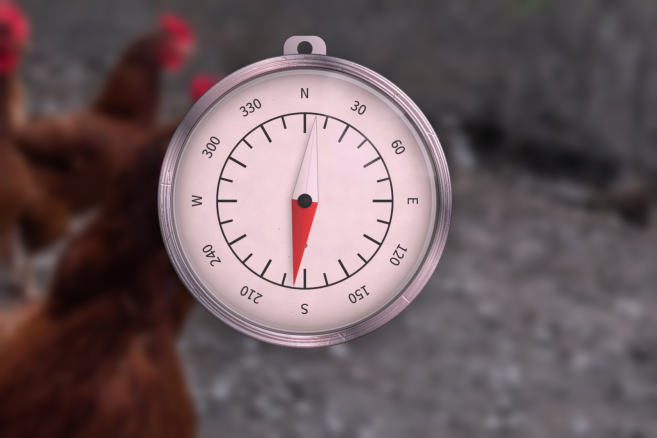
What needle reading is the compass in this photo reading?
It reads 187.5 °
